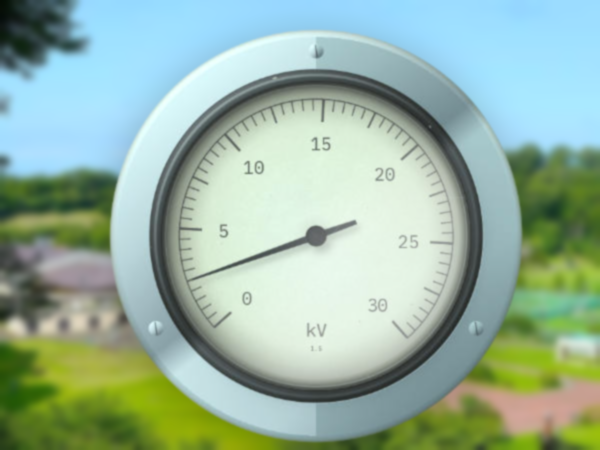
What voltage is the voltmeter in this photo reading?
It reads 2.5 kV
